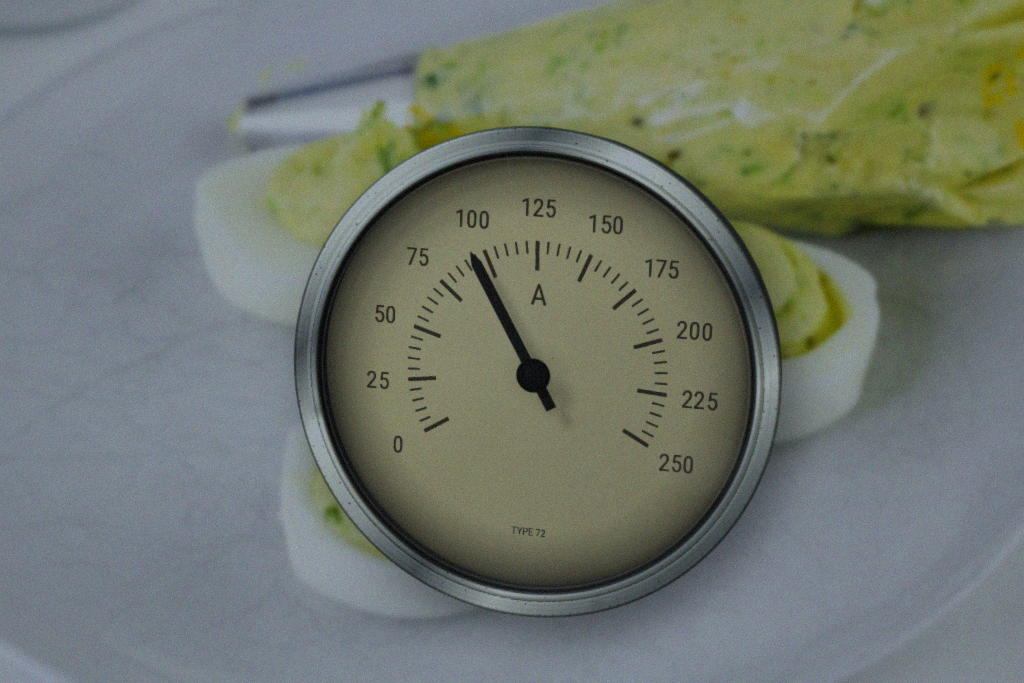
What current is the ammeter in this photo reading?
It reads 95 A
